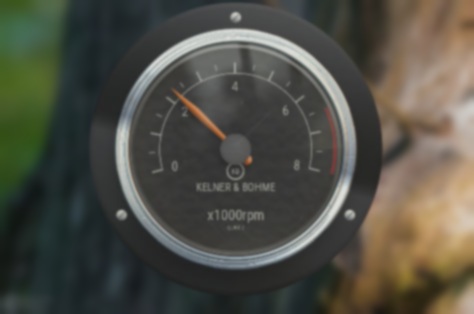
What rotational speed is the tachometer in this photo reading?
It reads 2250 rpm
